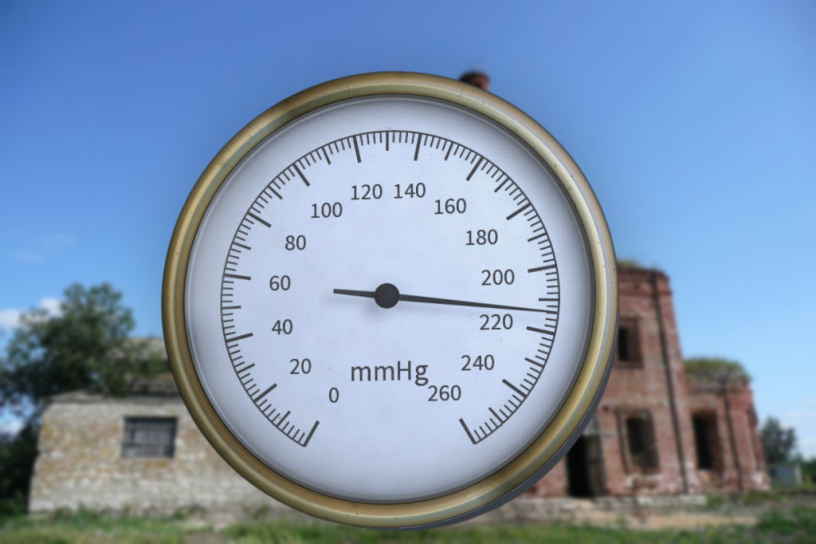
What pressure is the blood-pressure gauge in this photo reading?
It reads 214 mmHg
